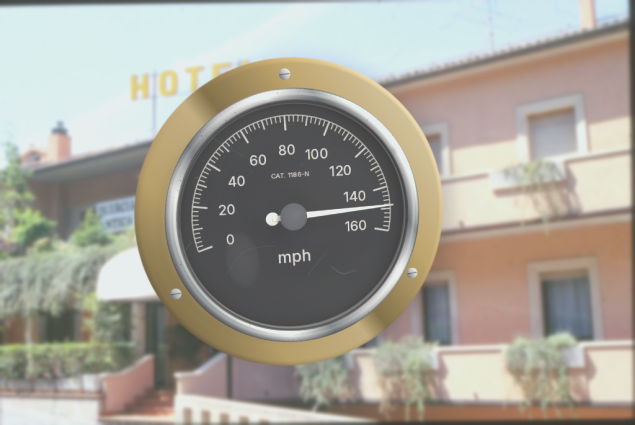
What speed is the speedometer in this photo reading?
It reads 148 mph
